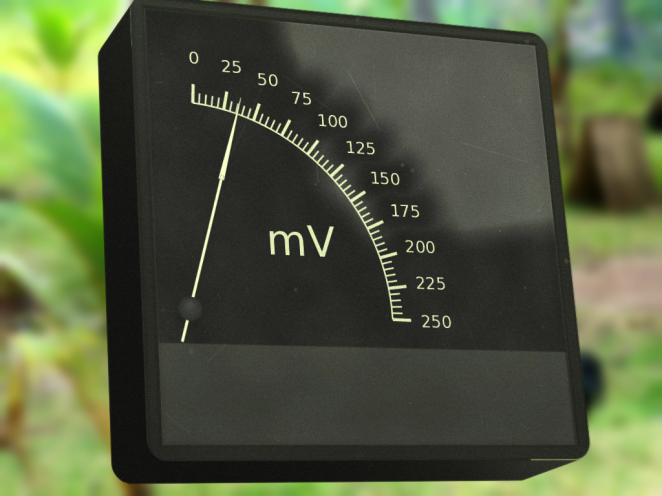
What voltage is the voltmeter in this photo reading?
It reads 35 mV
